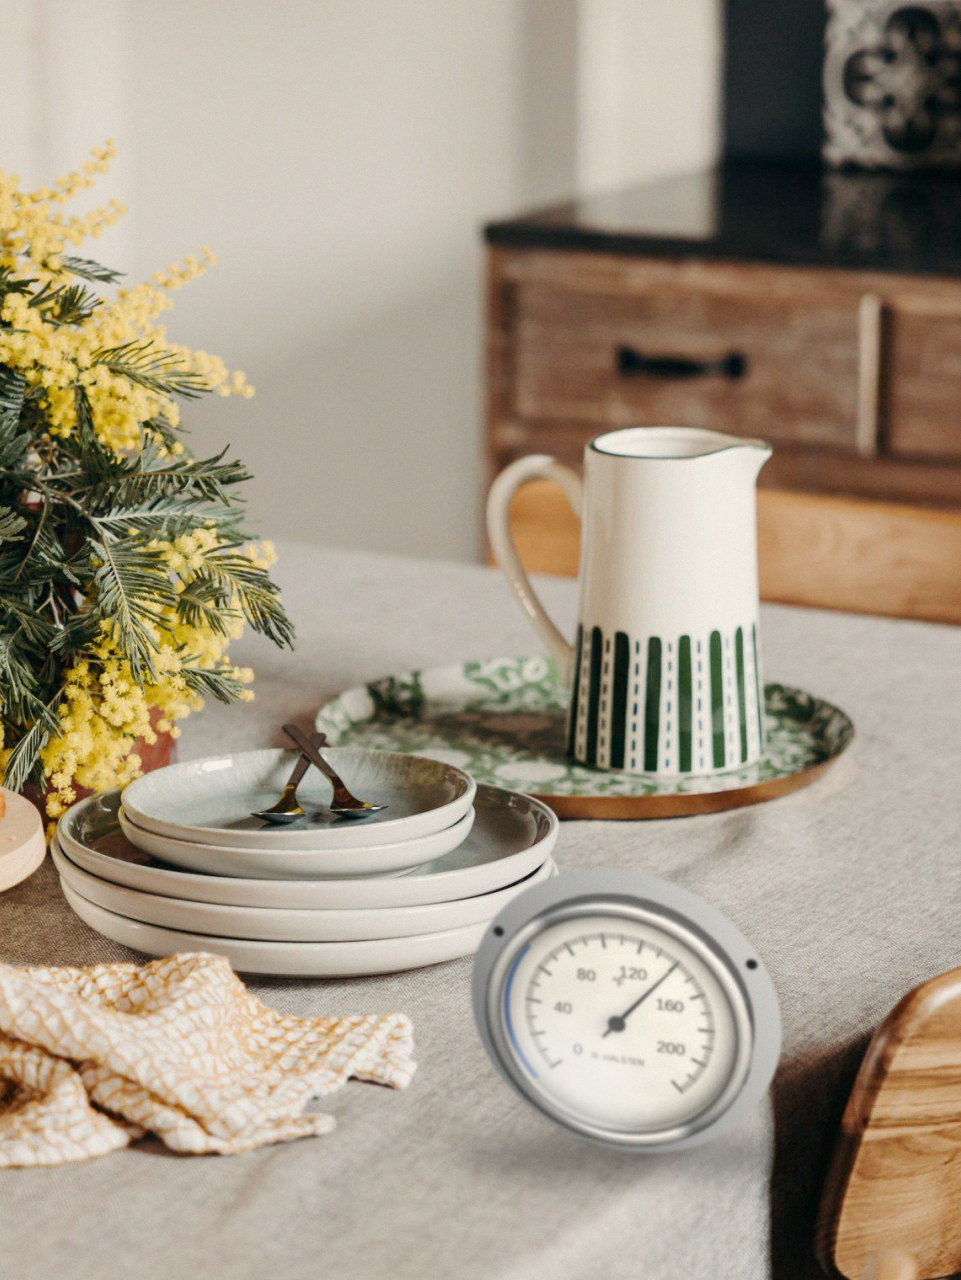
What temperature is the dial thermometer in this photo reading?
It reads 140 °F
